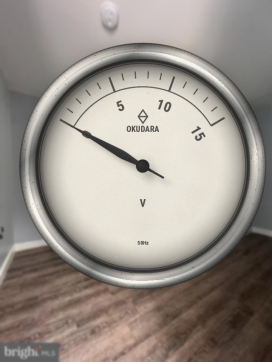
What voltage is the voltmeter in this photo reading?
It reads 0 V
